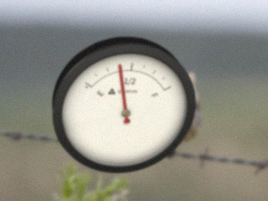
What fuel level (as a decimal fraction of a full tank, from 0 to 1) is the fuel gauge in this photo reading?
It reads 0.375
